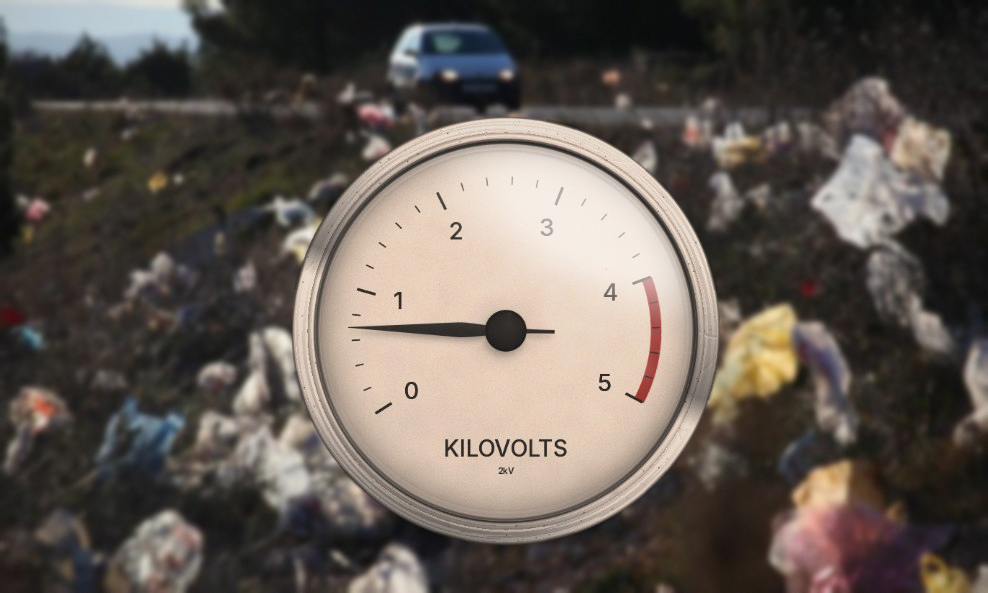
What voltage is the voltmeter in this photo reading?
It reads 0.7 kV
